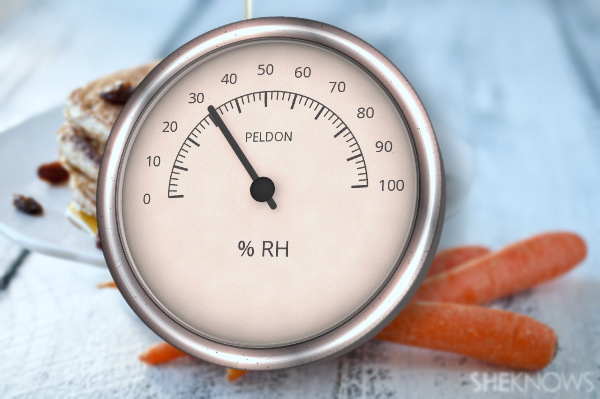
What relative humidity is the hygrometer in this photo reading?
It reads 32 %
